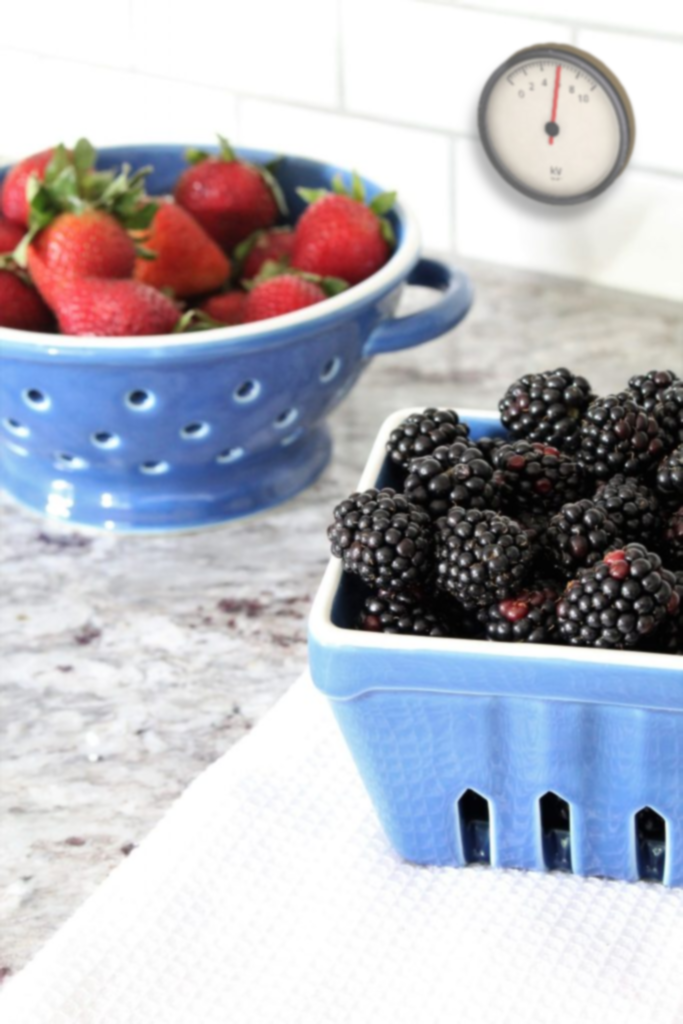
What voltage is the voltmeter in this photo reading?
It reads 6 kV
